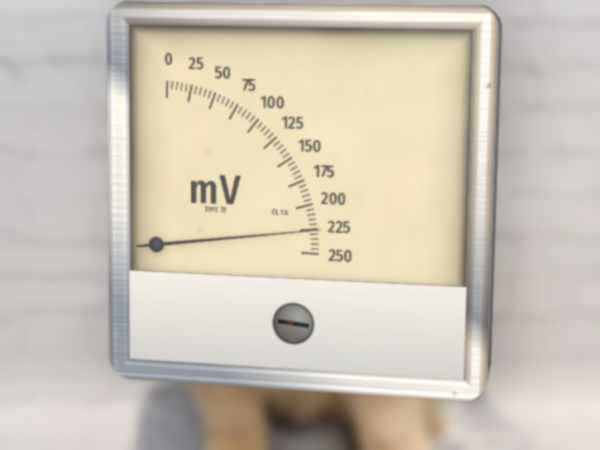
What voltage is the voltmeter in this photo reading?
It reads 225 mV
